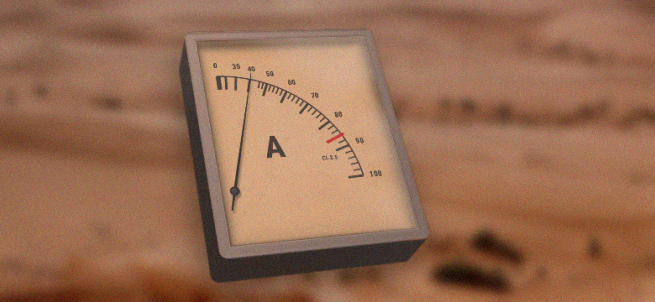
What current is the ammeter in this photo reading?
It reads 40 A
